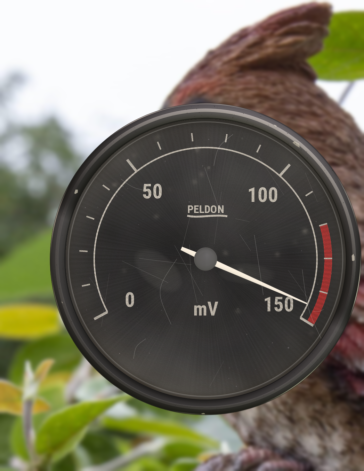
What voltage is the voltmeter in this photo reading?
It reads 145 mV
